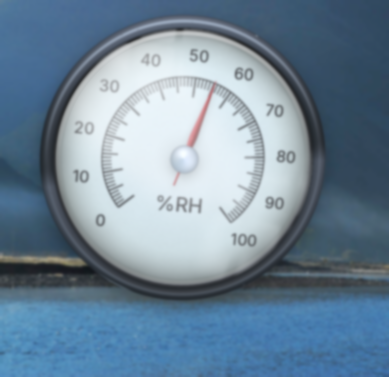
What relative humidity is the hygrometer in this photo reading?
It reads 55 %
